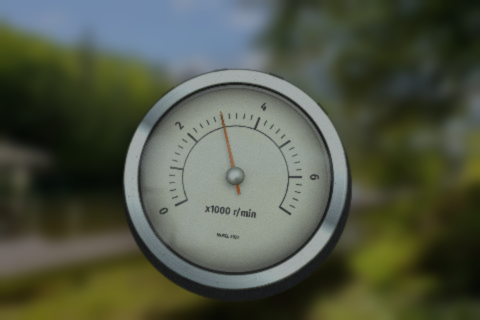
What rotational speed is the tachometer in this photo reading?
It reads 3000 rpm
